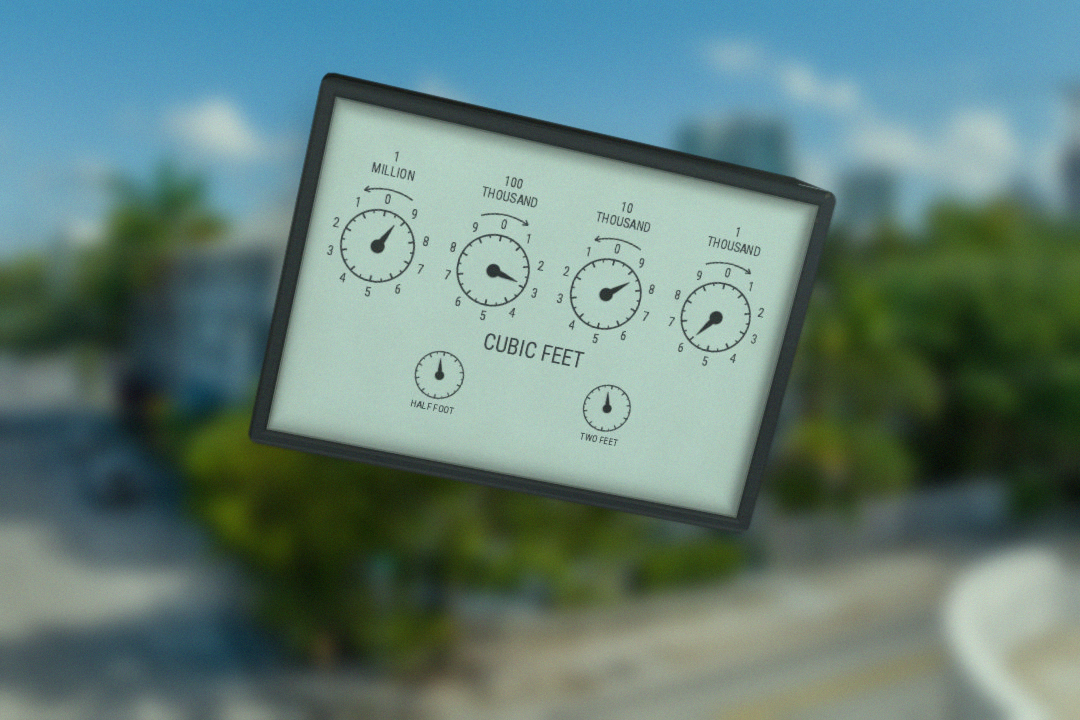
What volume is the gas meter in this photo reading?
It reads 928600 ft³
